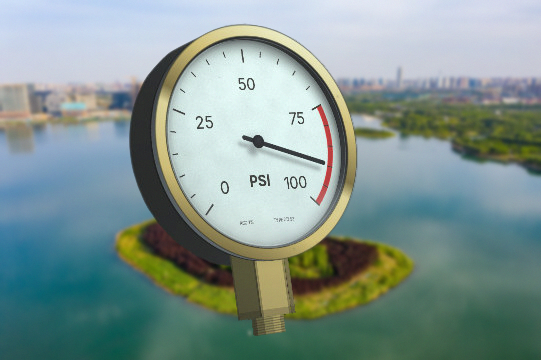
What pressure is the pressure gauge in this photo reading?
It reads 90 psi
